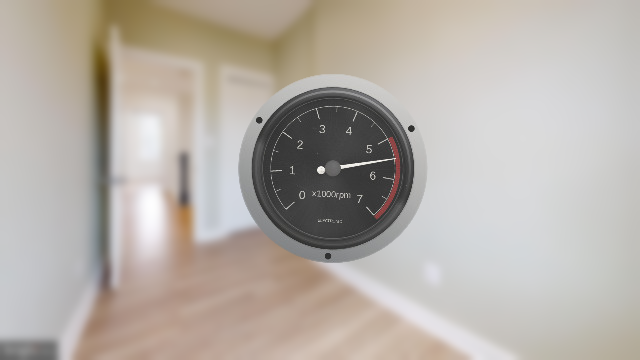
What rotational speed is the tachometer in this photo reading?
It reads 5500 rpm
